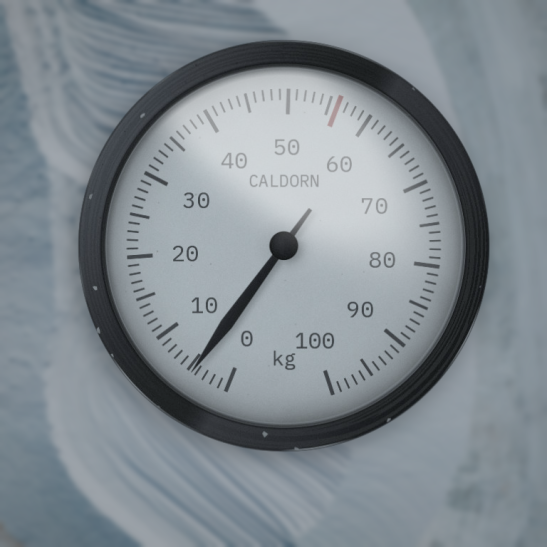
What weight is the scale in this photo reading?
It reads 4.5 kg
